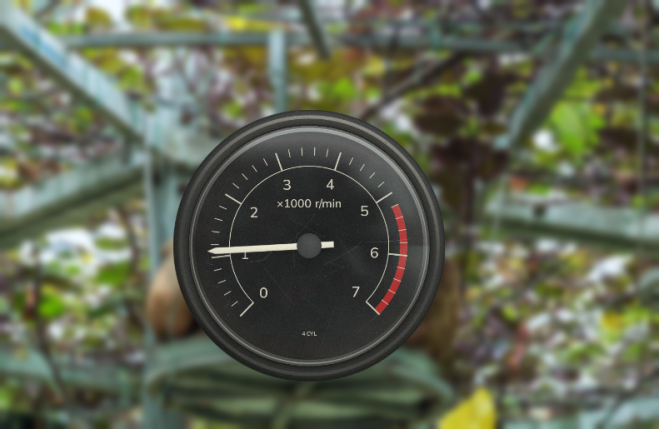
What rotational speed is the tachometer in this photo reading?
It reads 1100 rpm
